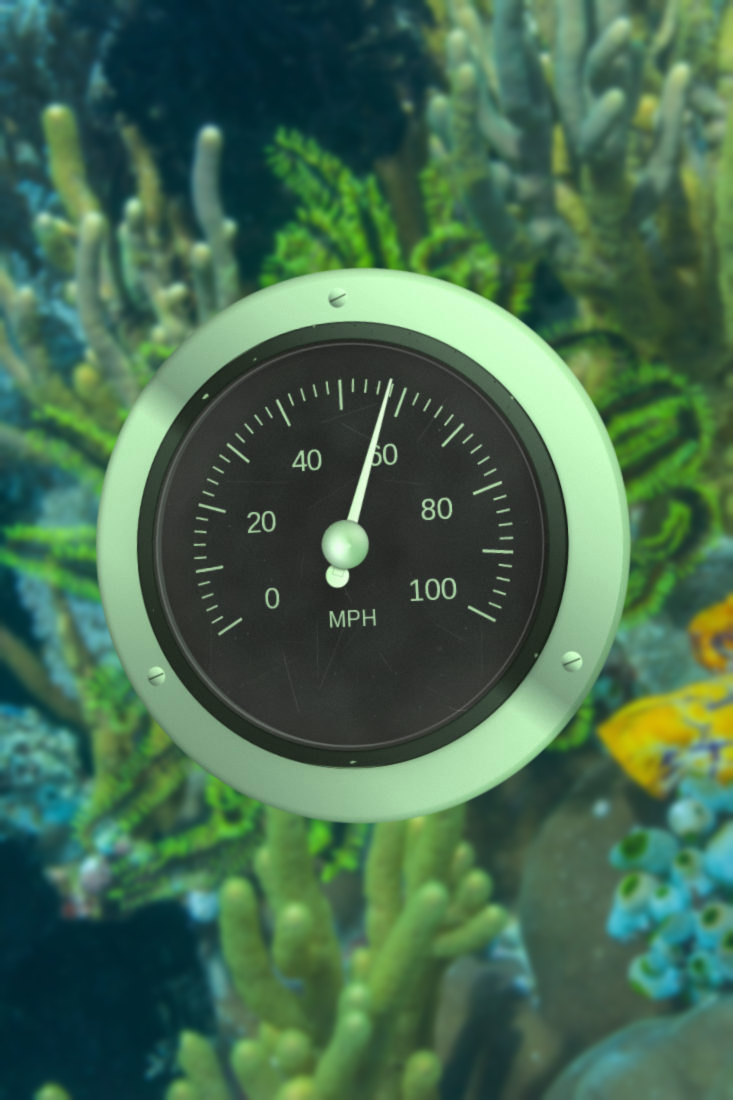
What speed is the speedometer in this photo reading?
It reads 58 mph
